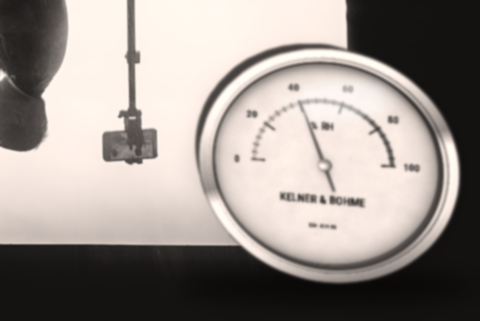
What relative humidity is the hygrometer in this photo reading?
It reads 40 %
